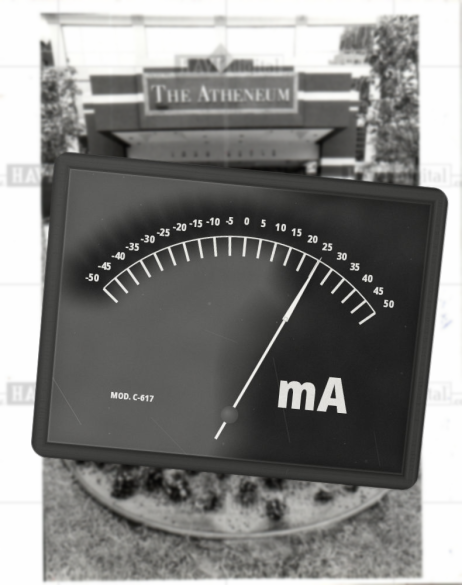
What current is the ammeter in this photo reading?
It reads 25 mA
